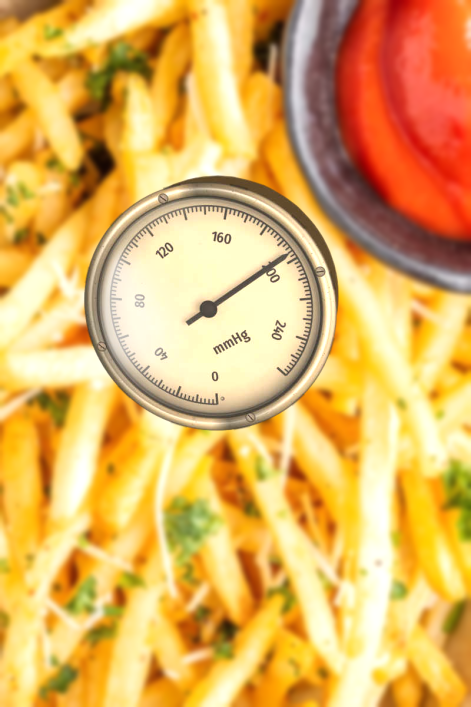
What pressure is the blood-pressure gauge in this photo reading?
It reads 196 mmHg
